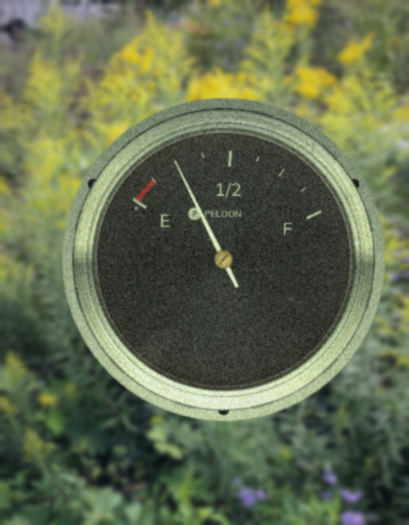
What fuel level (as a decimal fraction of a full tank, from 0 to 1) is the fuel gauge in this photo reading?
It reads 0.25
